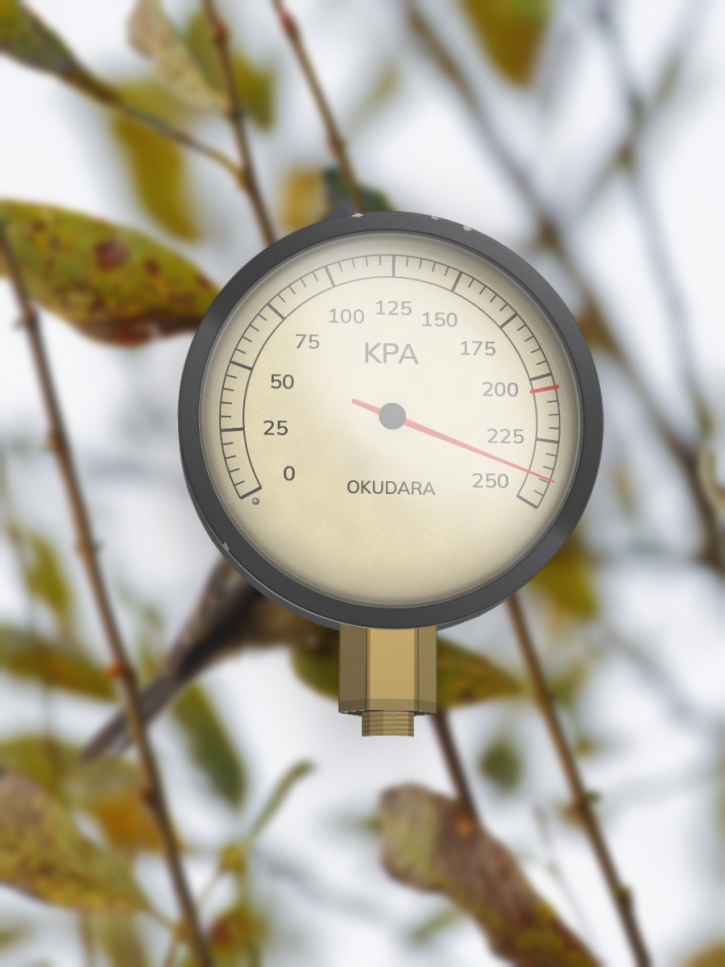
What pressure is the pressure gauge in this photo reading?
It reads 240 kPa
